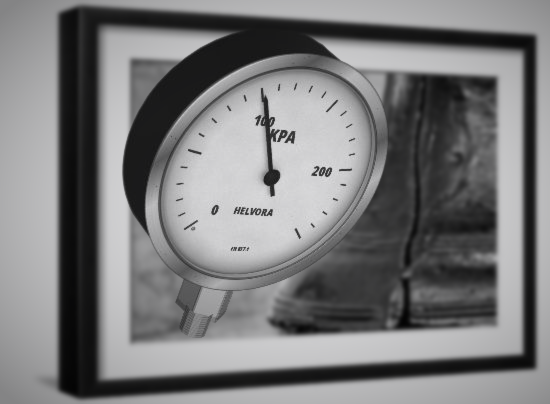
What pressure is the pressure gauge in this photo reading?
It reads 100 kPa
